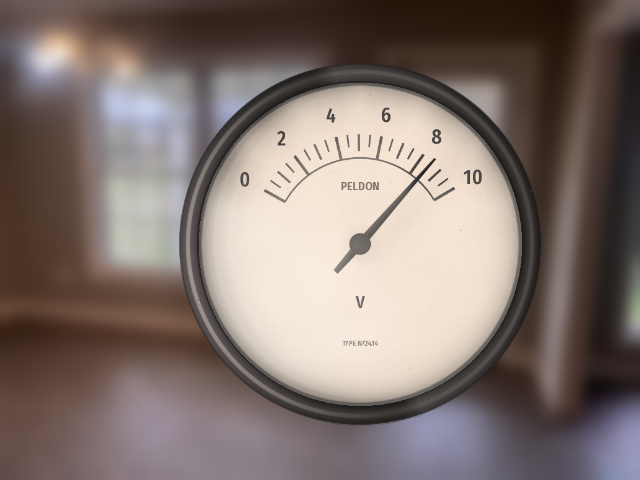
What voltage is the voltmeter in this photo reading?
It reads 8.5 V
